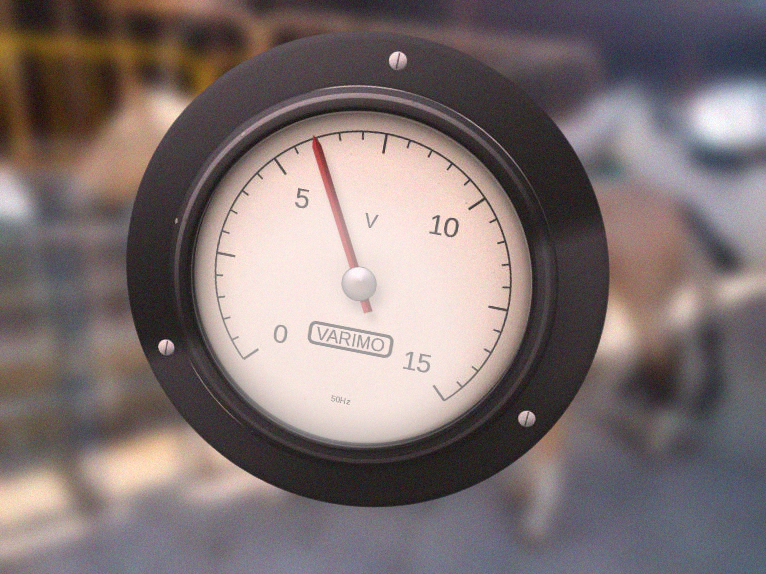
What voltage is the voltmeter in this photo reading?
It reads 6 V
